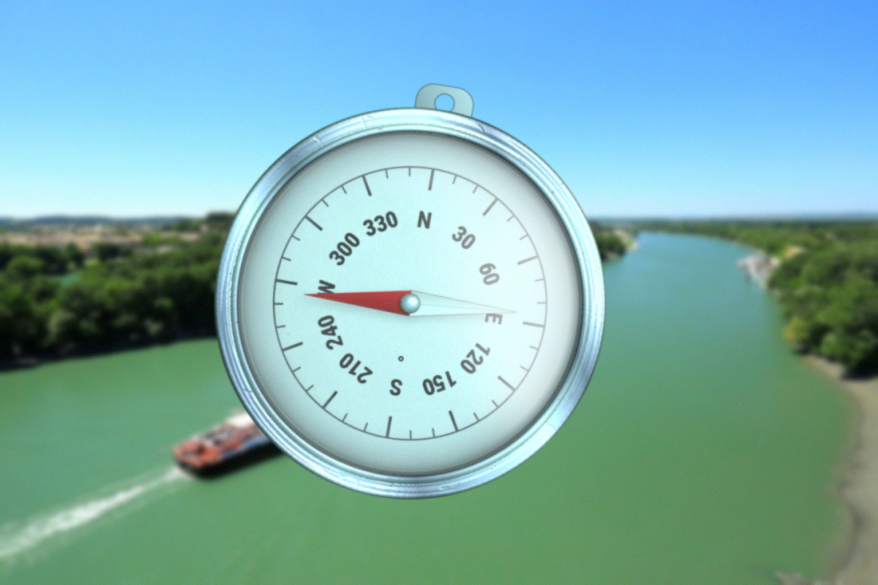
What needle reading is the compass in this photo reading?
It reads 265 °
